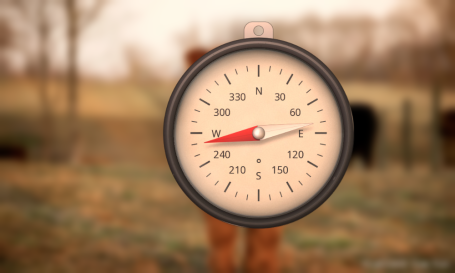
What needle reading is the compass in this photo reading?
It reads 260 °
